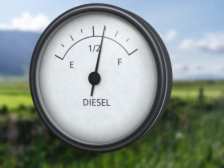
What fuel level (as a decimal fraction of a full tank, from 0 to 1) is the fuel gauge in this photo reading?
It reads 0.625
